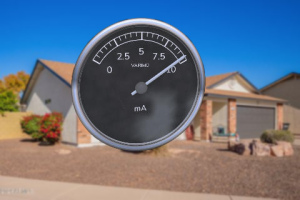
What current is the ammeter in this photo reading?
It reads 9.5 mA
